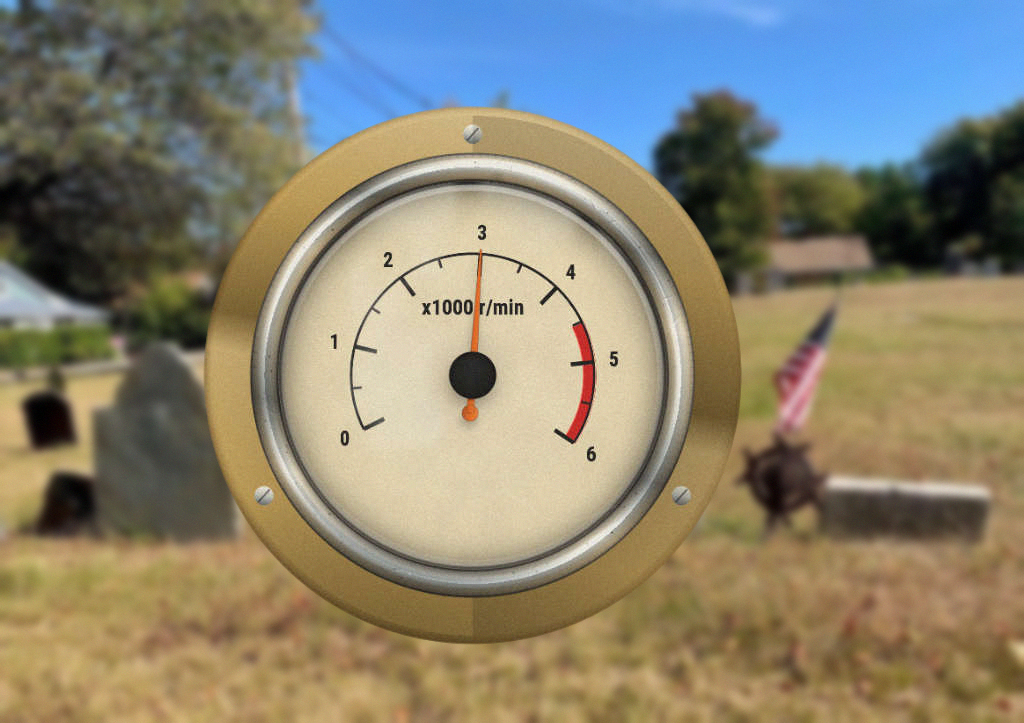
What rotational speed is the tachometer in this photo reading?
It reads 3000 rpm
